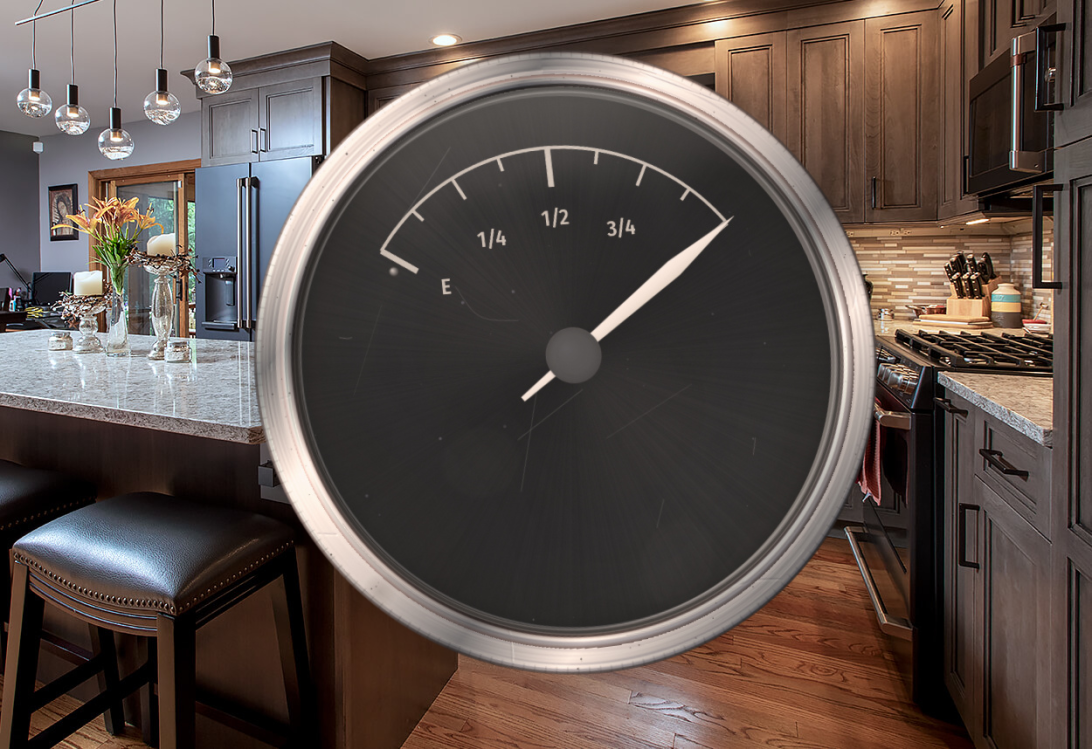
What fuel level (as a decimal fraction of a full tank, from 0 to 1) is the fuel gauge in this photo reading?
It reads 1
